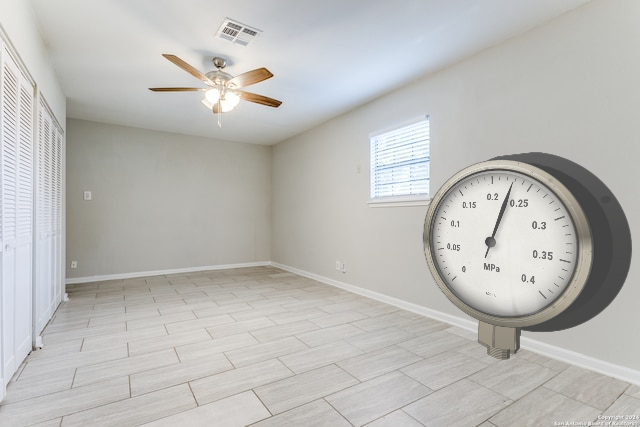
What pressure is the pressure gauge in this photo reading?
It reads 0.23 MPa
